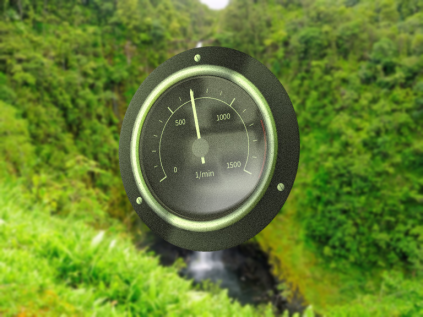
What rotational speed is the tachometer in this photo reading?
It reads 700 rpm
